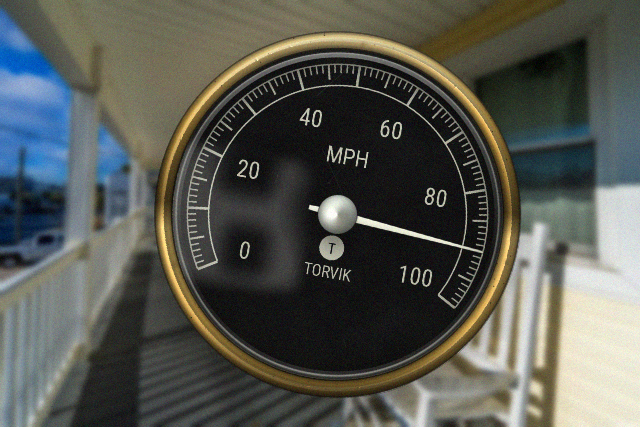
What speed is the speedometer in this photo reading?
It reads 90 mph
